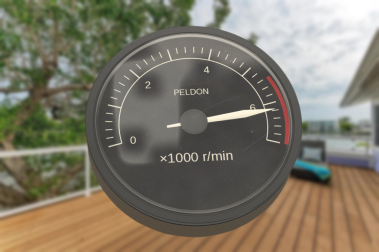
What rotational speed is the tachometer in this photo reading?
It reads 6200 rpm
